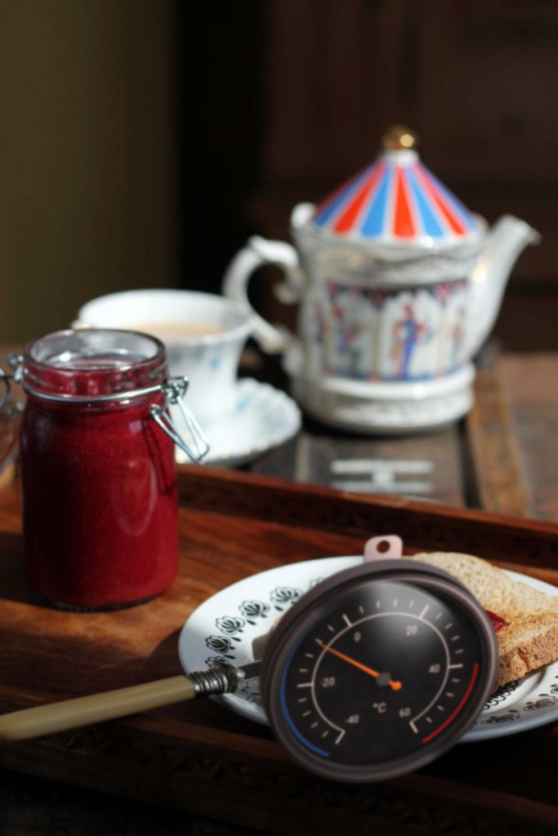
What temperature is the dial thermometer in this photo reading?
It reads -8 °C
